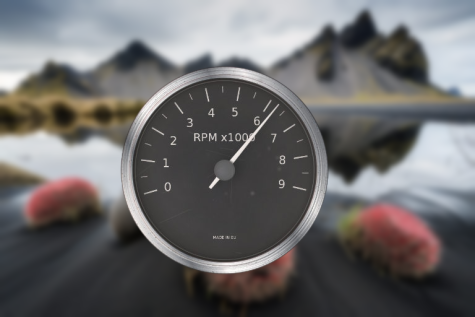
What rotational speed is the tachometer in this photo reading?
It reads 6250 rpm
